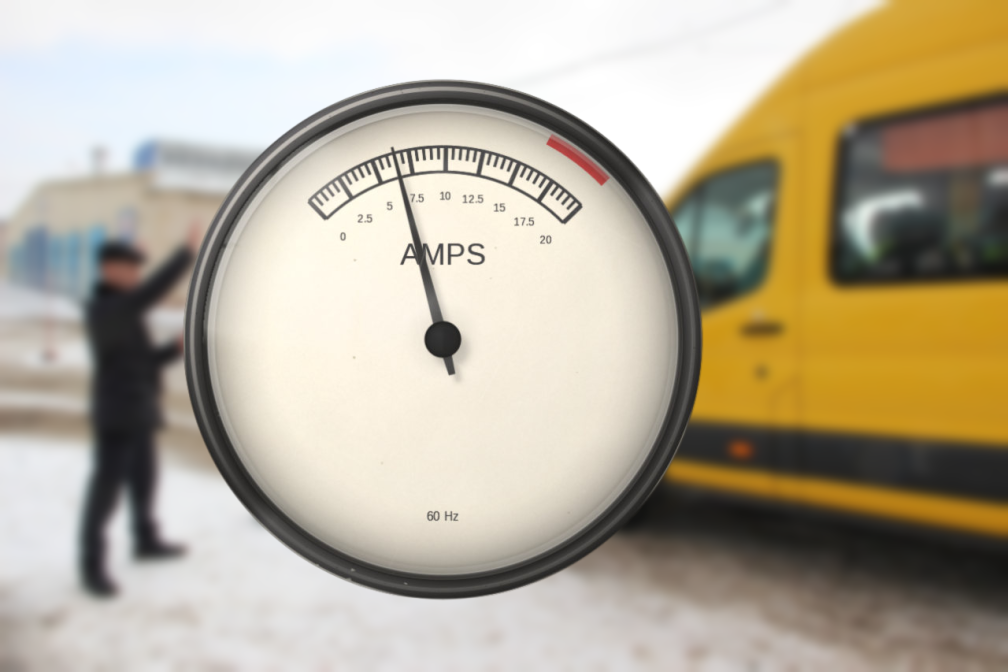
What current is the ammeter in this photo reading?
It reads 6.5 A
